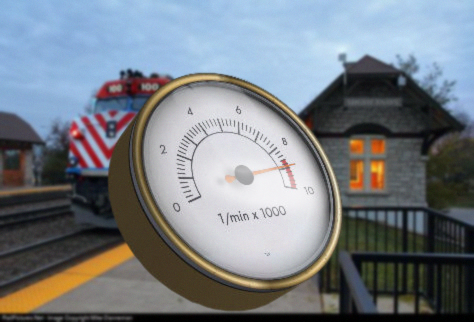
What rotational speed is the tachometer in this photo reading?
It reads 9000 rpm
